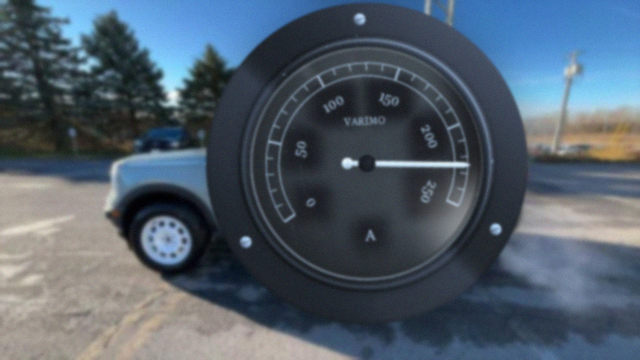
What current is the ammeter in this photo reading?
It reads 225 A
